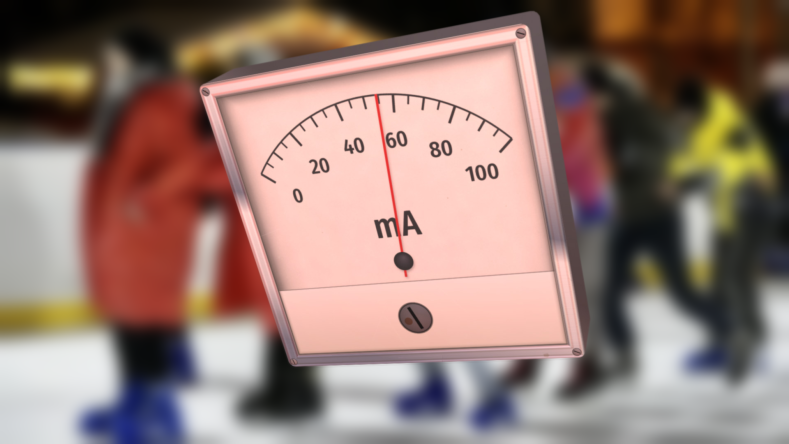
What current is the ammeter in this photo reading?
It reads 55 mA
